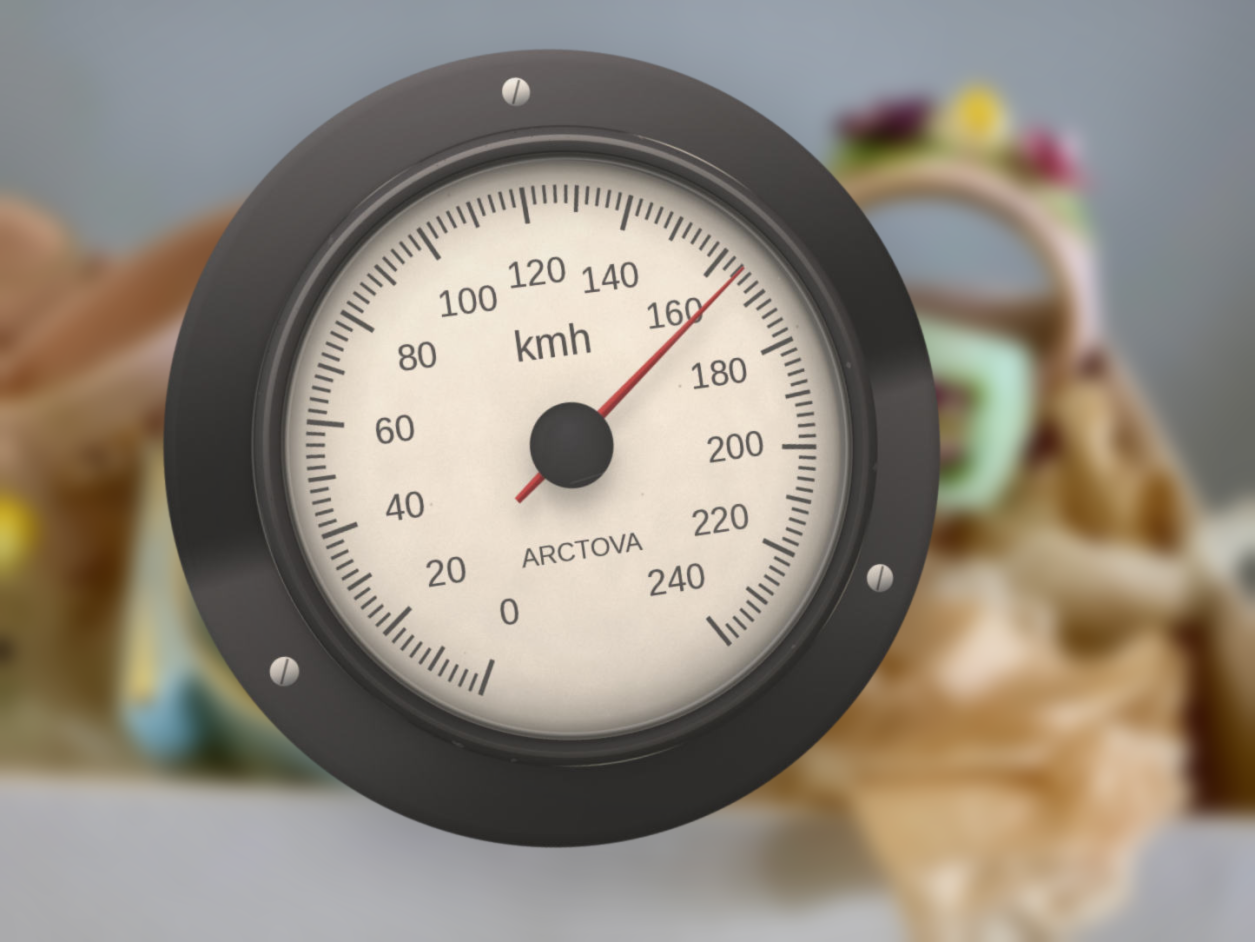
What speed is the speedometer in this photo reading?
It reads 164 km/h
